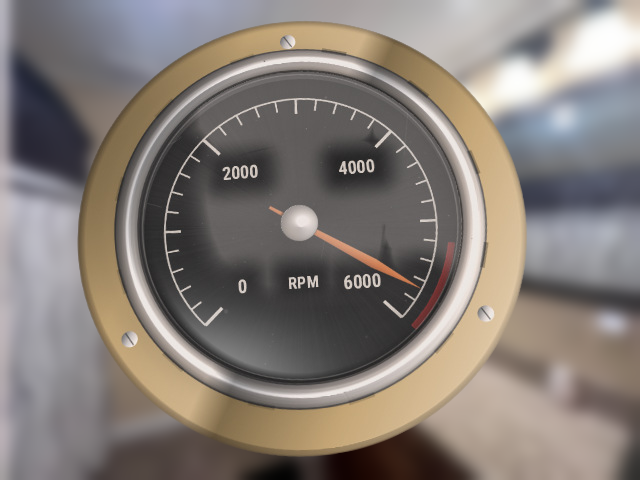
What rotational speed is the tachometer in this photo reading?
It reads 5700 rpm
